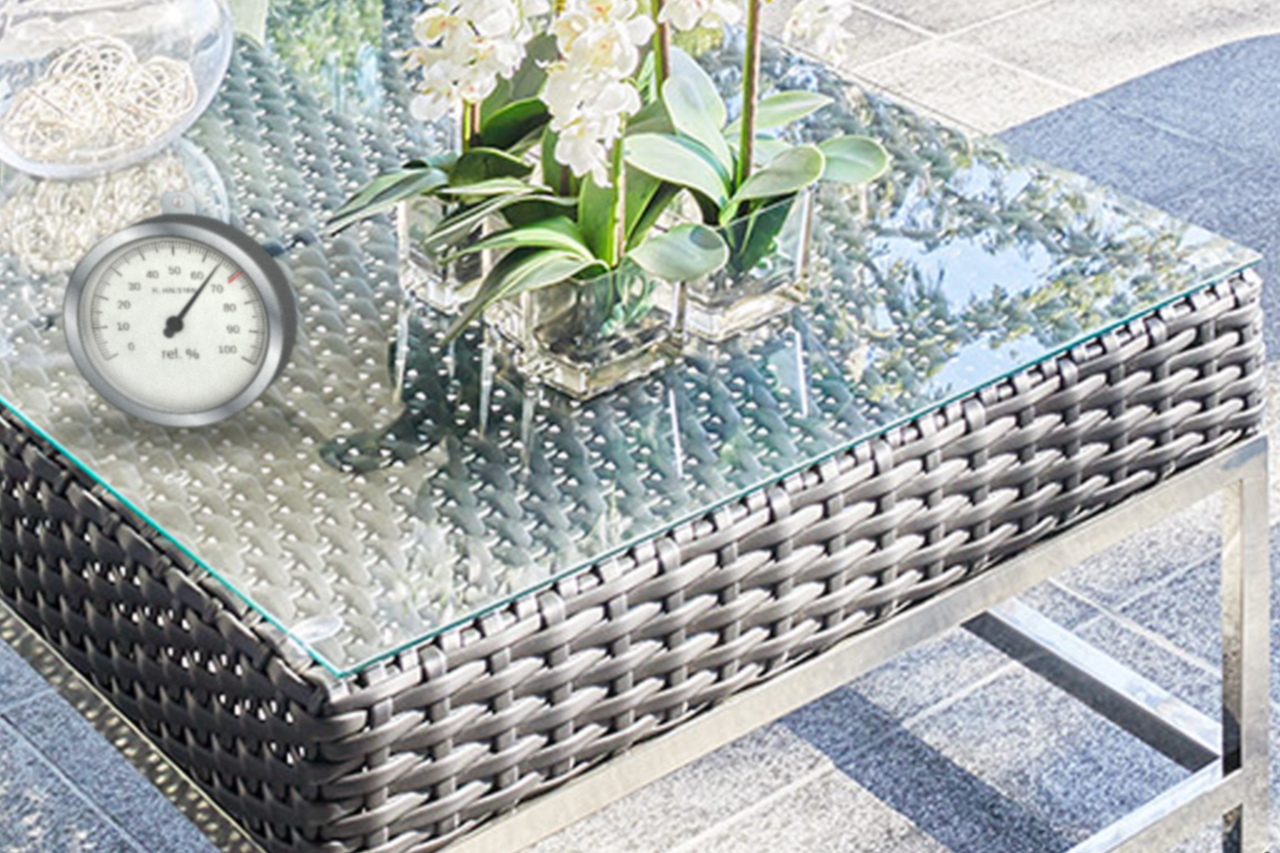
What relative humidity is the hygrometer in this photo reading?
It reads 65 %
